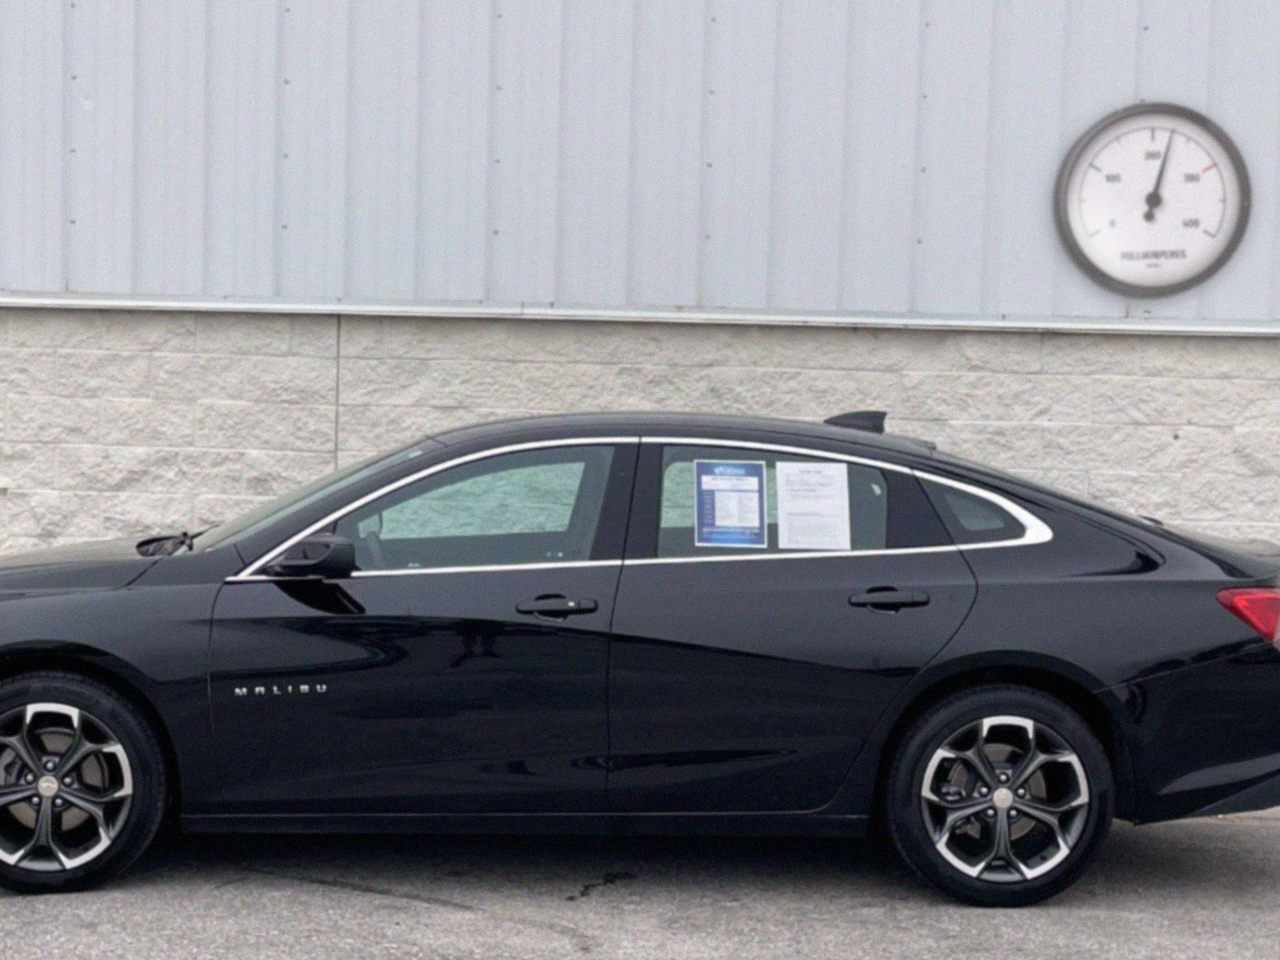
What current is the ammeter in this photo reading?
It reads 225 mA
